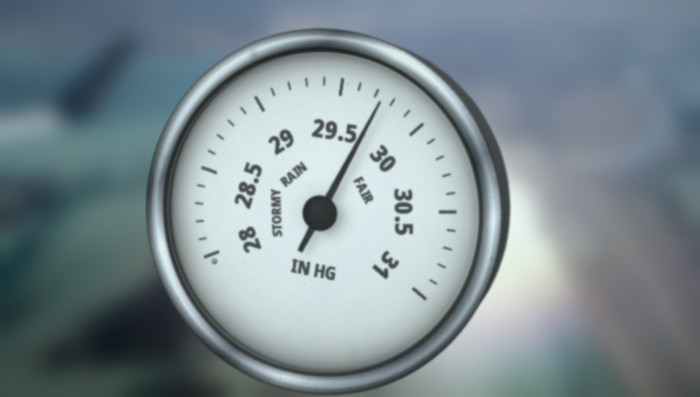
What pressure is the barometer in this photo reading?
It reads 29.75 inHg
